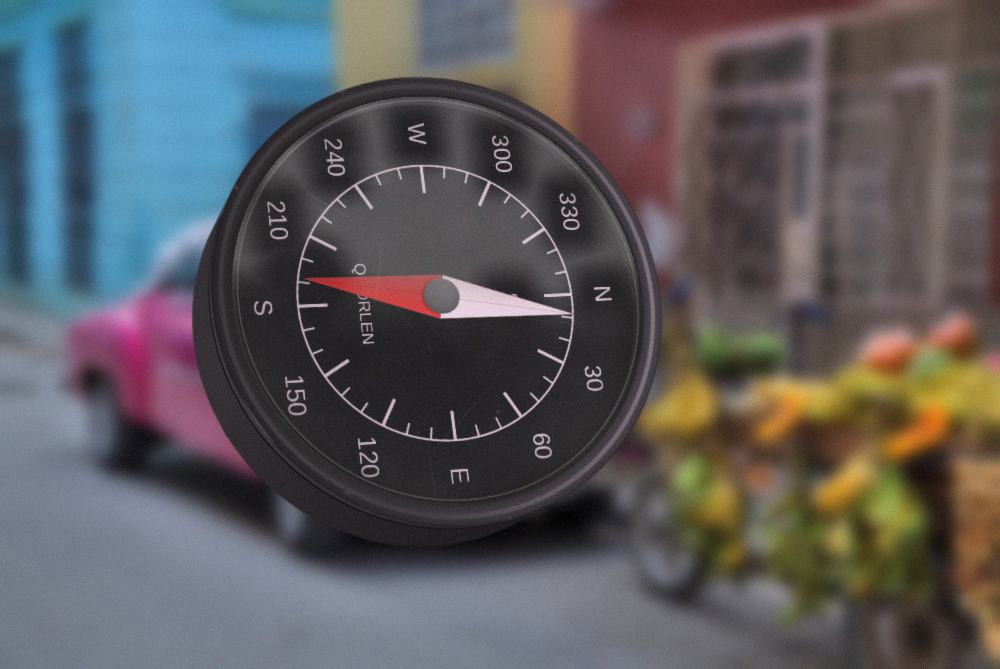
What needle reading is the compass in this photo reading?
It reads 190 °
